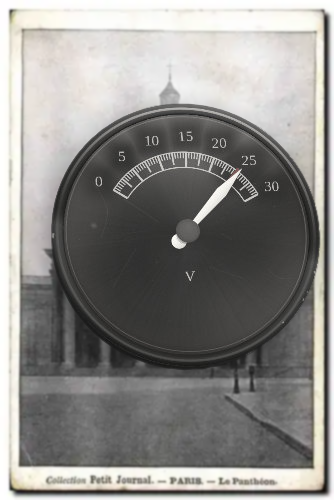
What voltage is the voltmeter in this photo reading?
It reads 25 V
